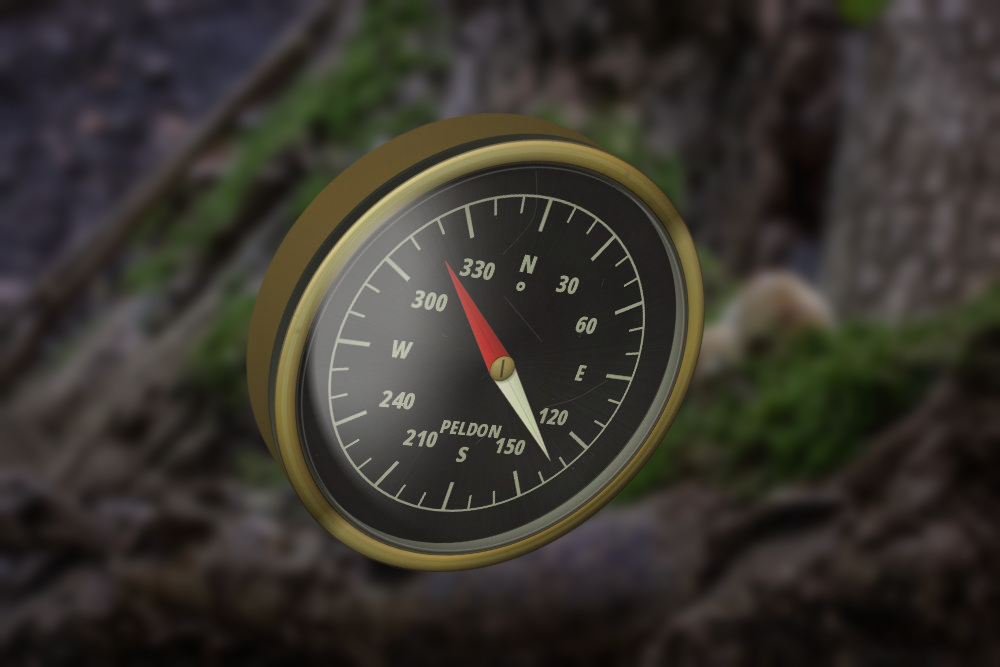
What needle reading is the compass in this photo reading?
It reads 315 °
